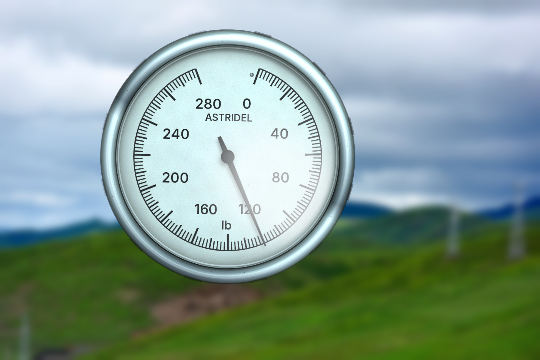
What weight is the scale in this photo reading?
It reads 120 lb
